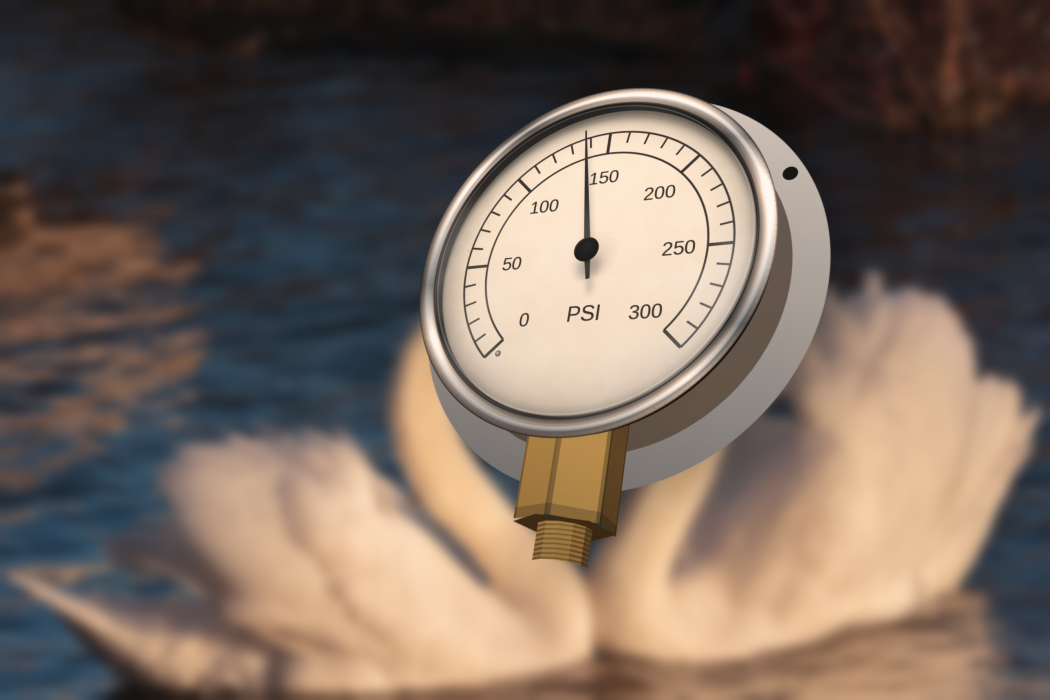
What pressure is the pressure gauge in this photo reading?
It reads 140 psi
